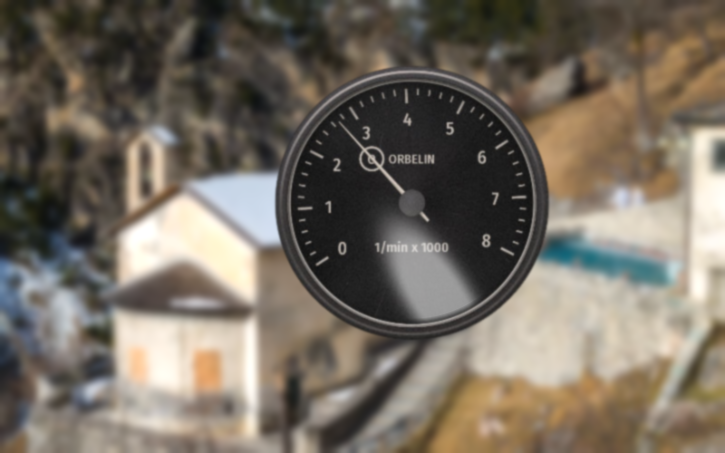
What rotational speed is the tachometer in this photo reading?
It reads 2700 rpm
